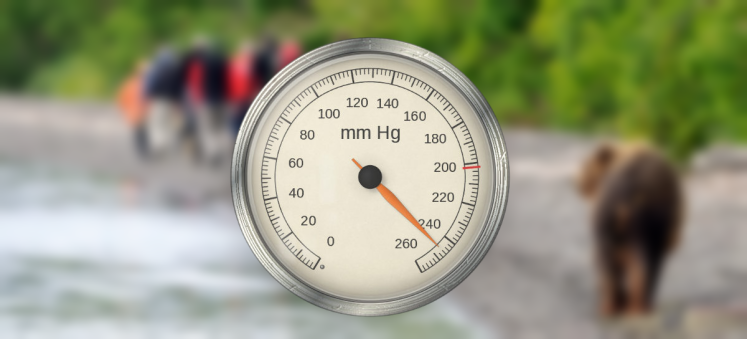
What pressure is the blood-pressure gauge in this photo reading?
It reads 246 mmHg
